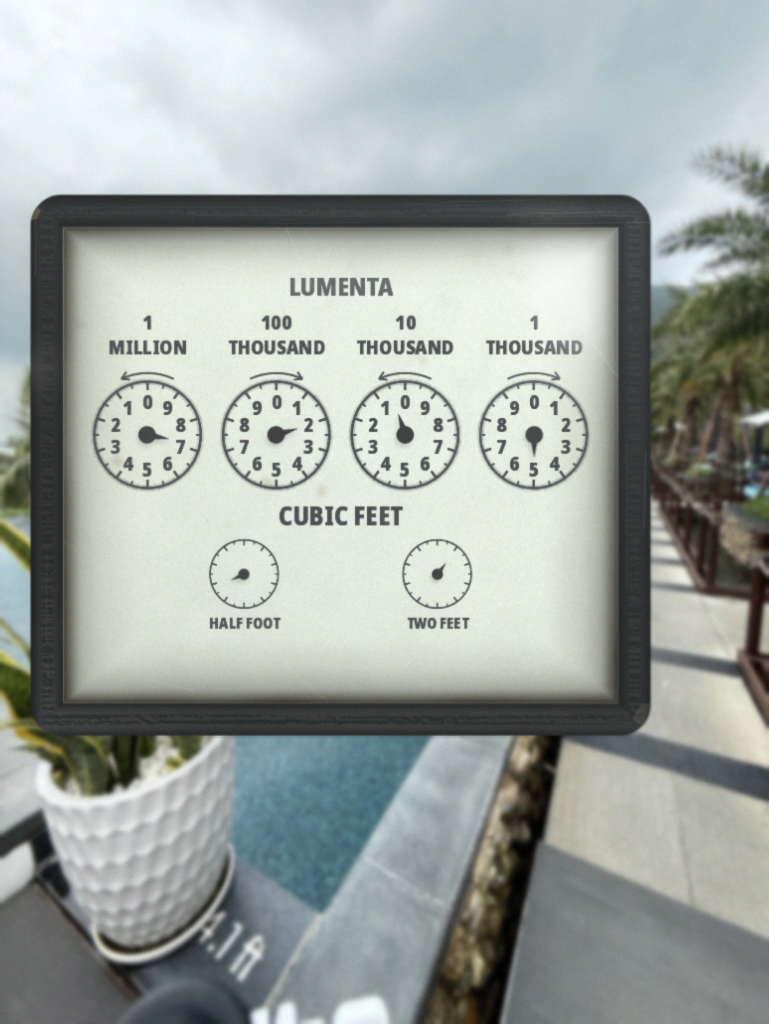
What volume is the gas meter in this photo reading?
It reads 720500 ft³
